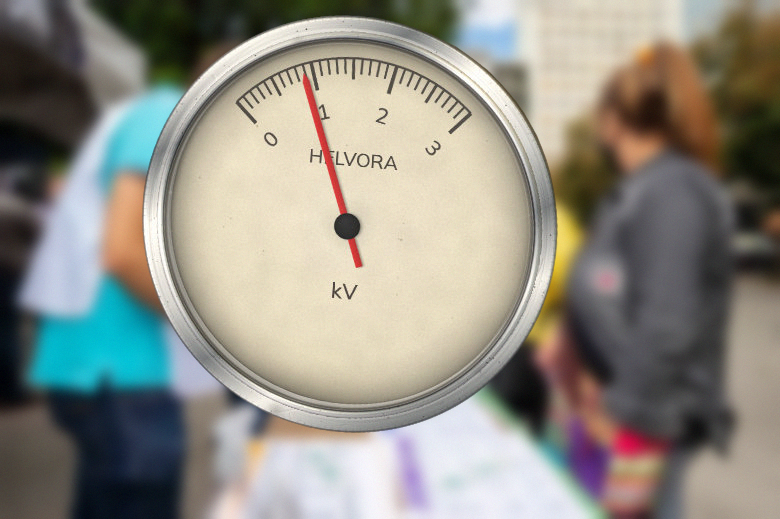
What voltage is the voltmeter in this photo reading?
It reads 0.9 kV
